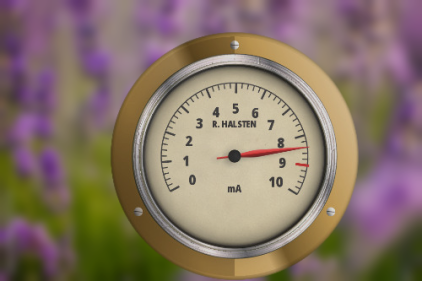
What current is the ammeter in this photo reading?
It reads 8.4 mA
